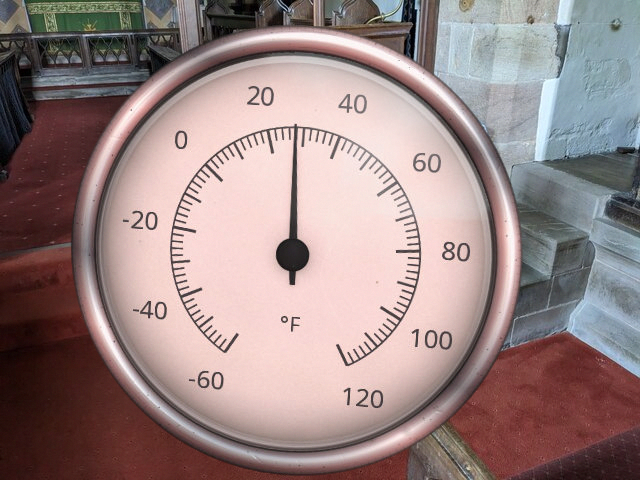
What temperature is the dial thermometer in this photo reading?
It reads 28 °F
